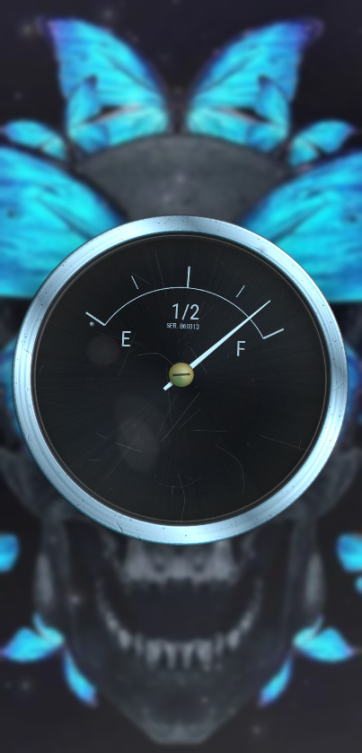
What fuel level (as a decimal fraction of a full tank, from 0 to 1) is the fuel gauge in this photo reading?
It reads 0.875
